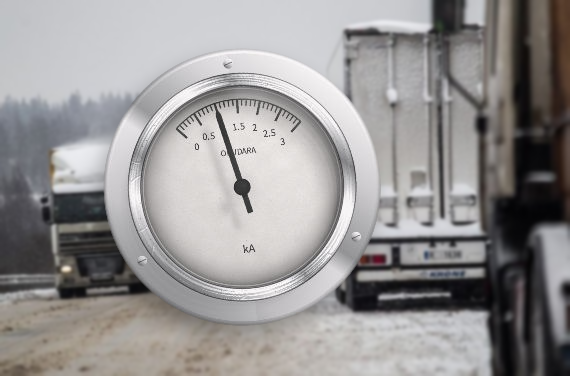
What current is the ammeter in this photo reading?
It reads 1 kA
